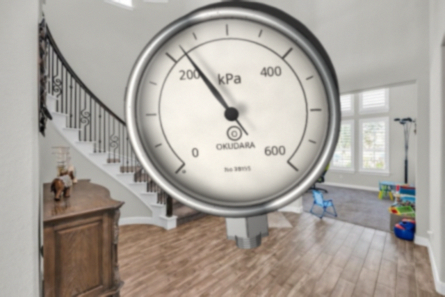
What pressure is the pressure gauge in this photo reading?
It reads 225 kPa
